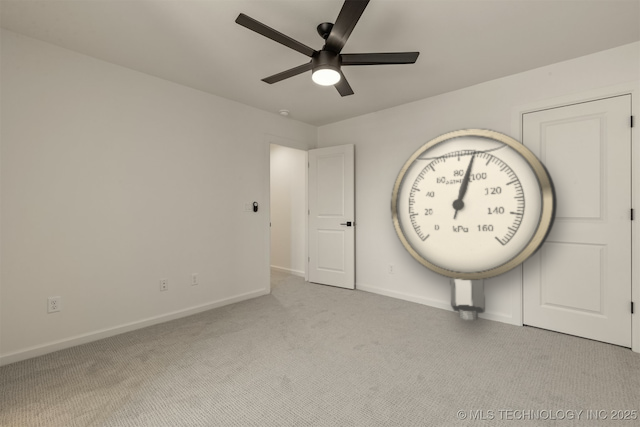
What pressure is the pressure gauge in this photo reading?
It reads 90 kPa
